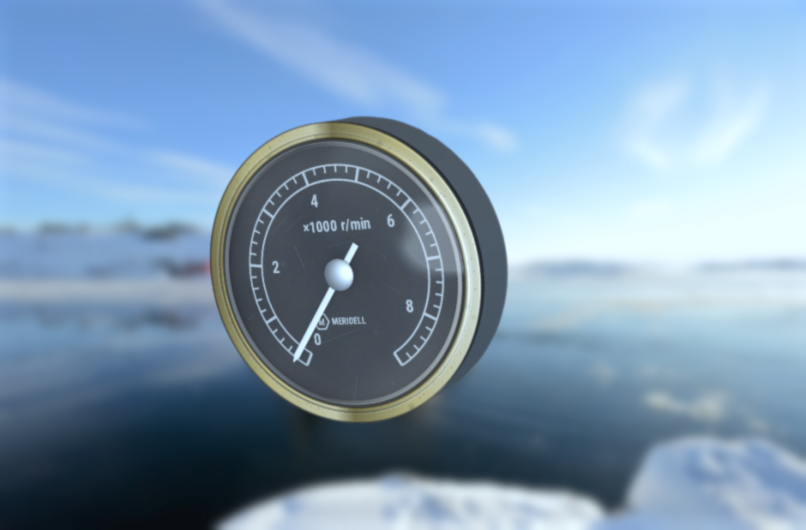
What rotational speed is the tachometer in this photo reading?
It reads 200 rpm
